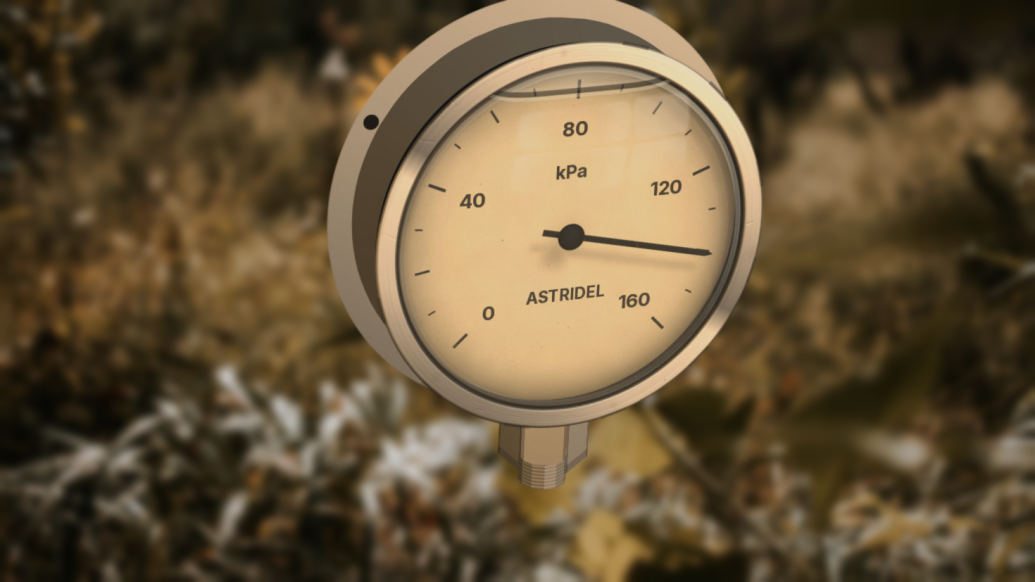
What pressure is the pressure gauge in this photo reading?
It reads 140 kPa
